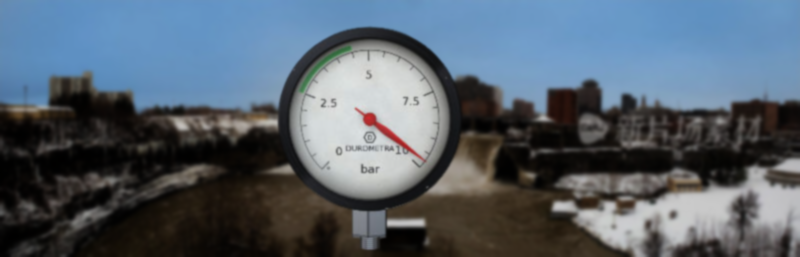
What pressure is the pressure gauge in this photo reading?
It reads 9.75 bar
